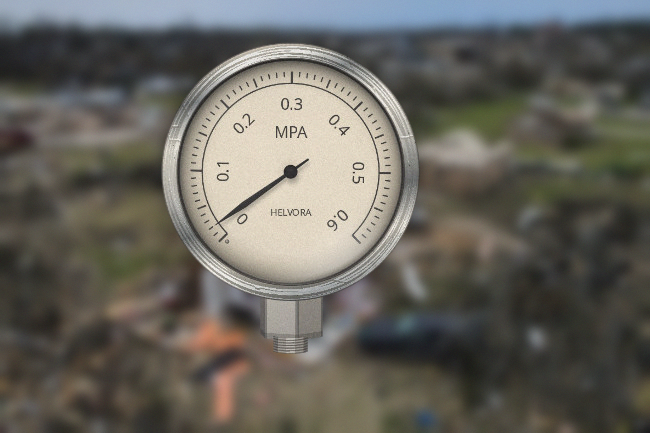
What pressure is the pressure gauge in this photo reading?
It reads 0.02 MPa
